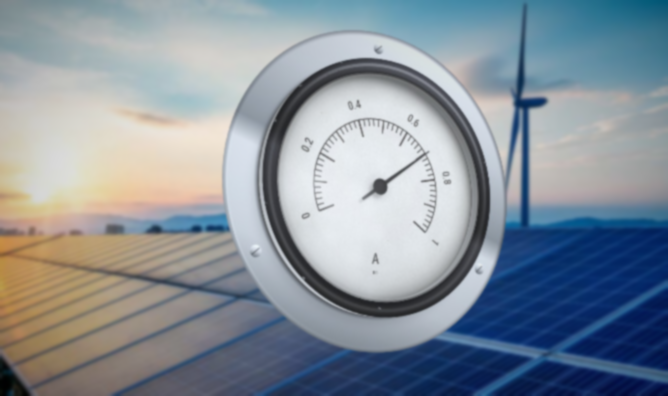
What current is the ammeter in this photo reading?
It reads 0.7 A
